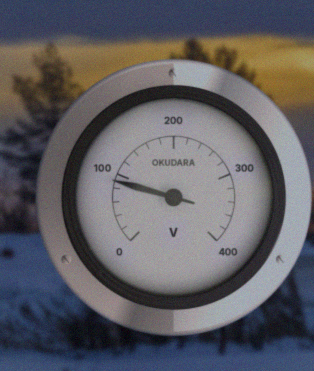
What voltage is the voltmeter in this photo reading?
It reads 90 V
